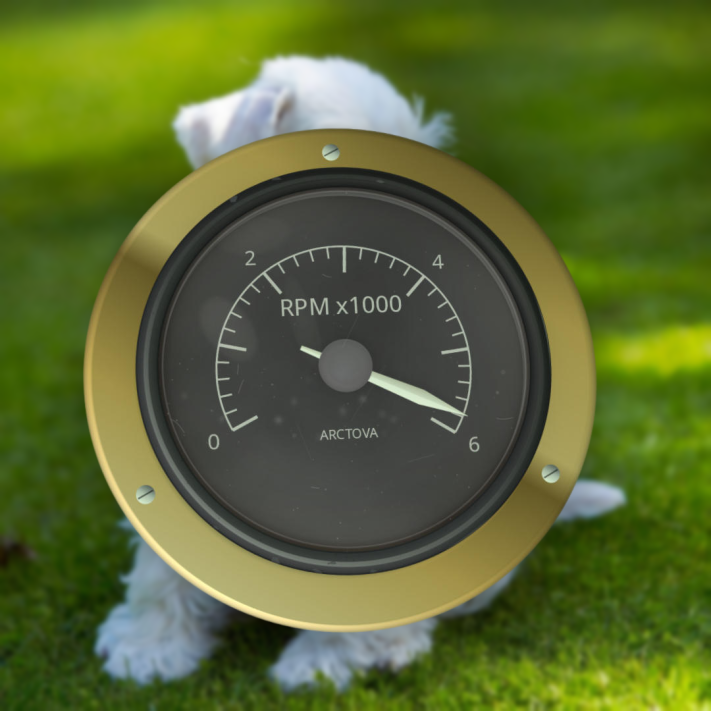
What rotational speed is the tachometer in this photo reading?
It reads 5800 rpm
